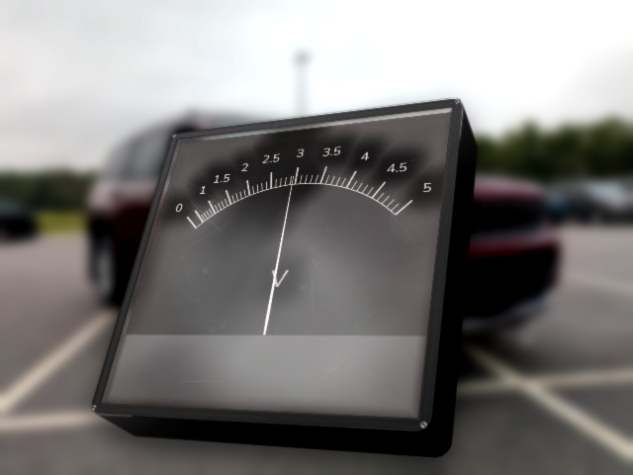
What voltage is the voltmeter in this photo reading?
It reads 3 V
